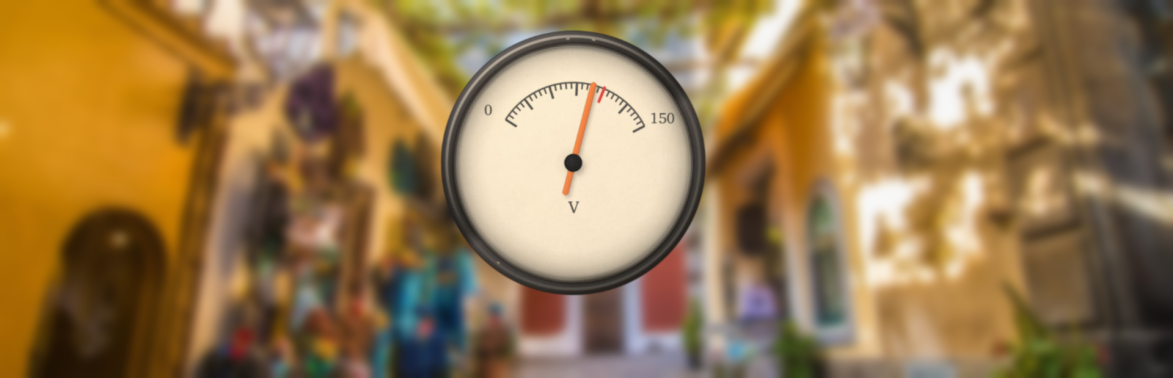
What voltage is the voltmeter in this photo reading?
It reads 90 V
